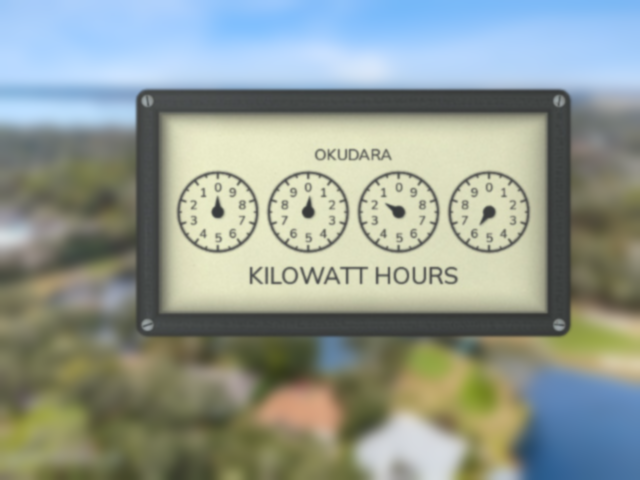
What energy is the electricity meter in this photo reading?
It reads 16 kWh
